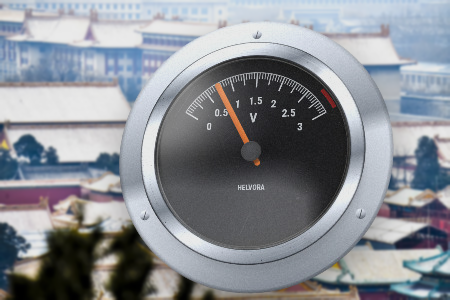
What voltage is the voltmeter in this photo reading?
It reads 0.75 V
